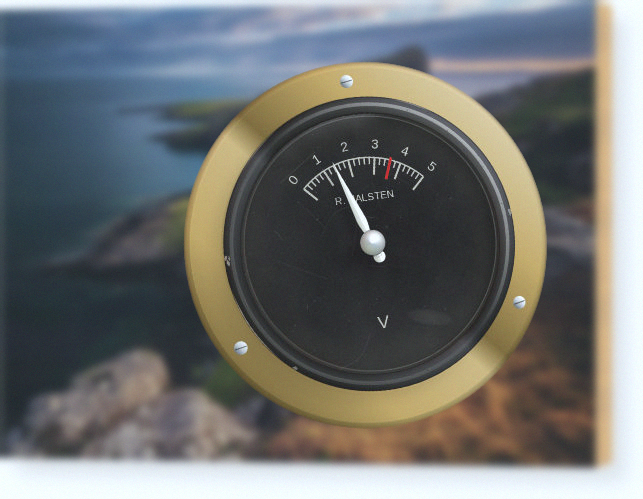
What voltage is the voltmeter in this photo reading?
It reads 1.4 V
